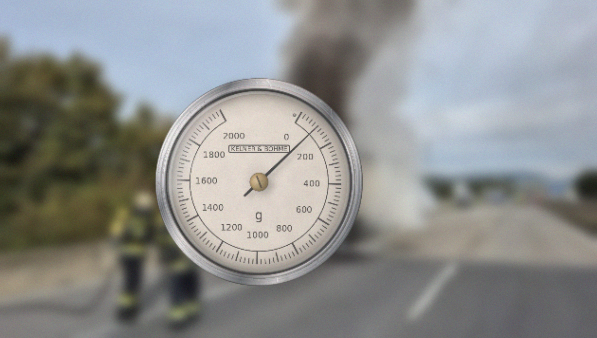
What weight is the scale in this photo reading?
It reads 100 g
